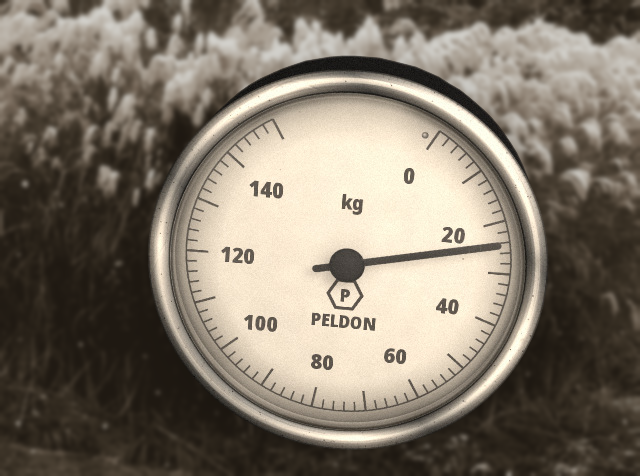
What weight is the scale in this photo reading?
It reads 24 kg
